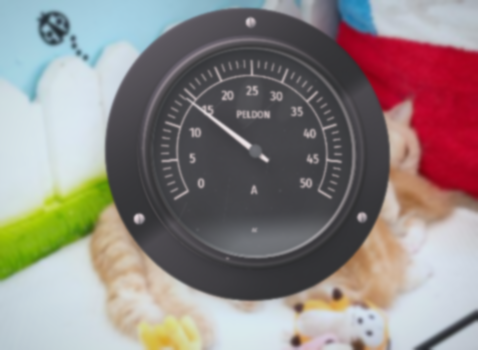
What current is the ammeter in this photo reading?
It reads 14 A
